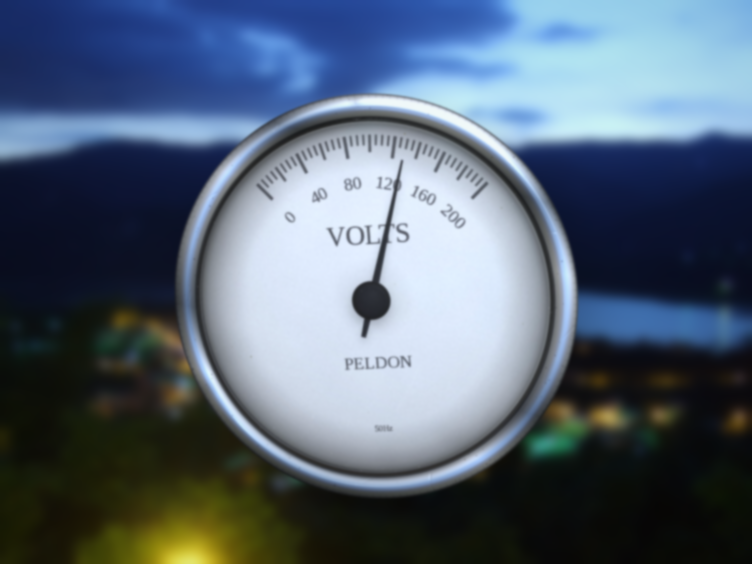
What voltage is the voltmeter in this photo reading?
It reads 130 V
